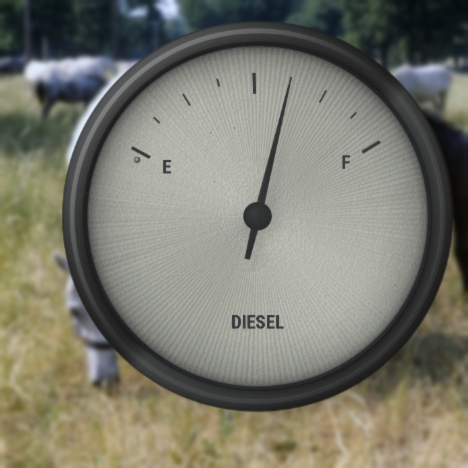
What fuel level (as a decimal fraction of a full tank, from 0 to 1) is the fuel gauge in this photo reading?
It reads 0.625
